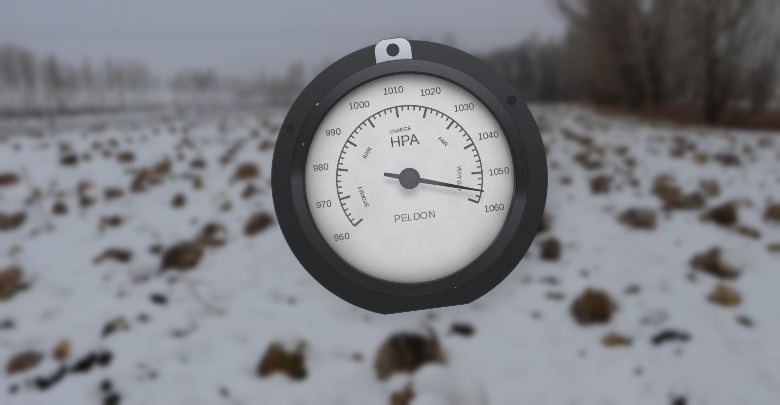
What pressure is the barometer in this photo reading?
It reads 1056 hPa
